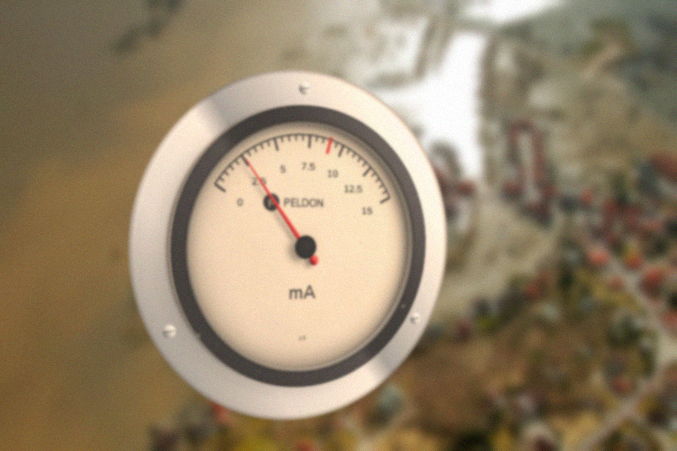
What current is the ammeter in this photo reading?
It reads 2.5 mA
